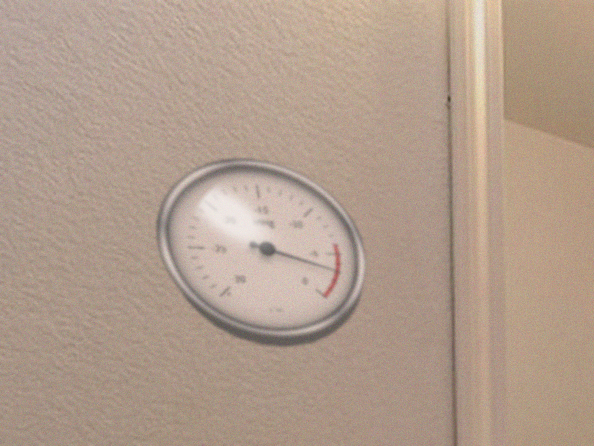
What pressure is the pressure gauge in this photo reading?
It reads -3 inHg
